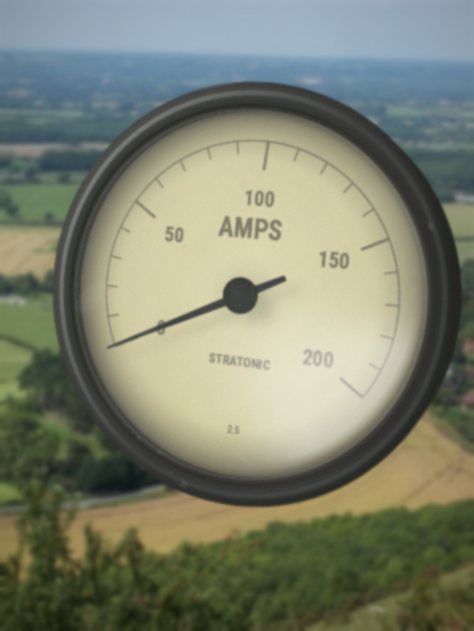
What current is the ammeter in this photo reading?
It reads 0 A
